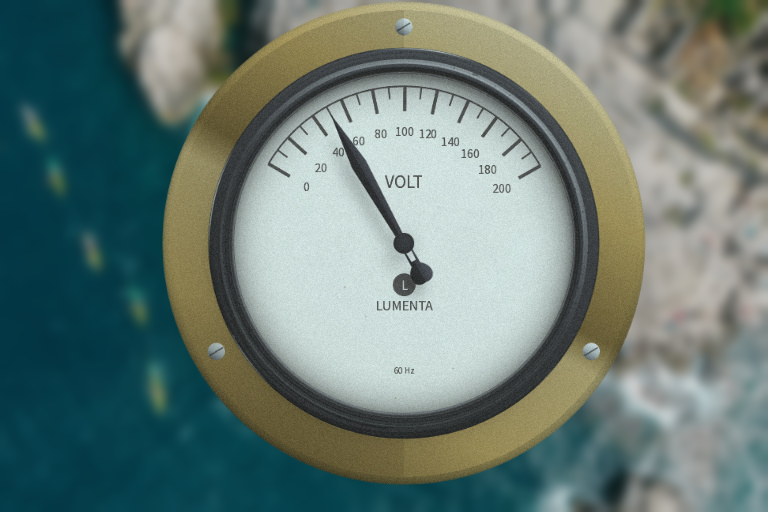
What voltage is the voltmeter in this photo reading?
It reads 50 V
